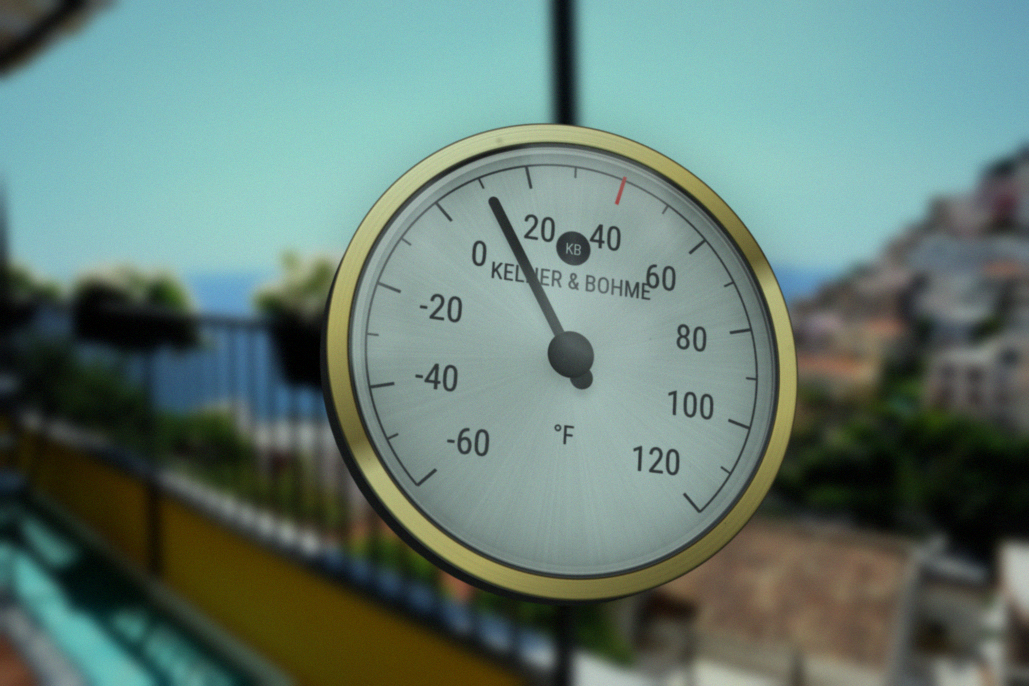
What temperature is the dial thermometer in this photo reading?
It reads 10 °F
